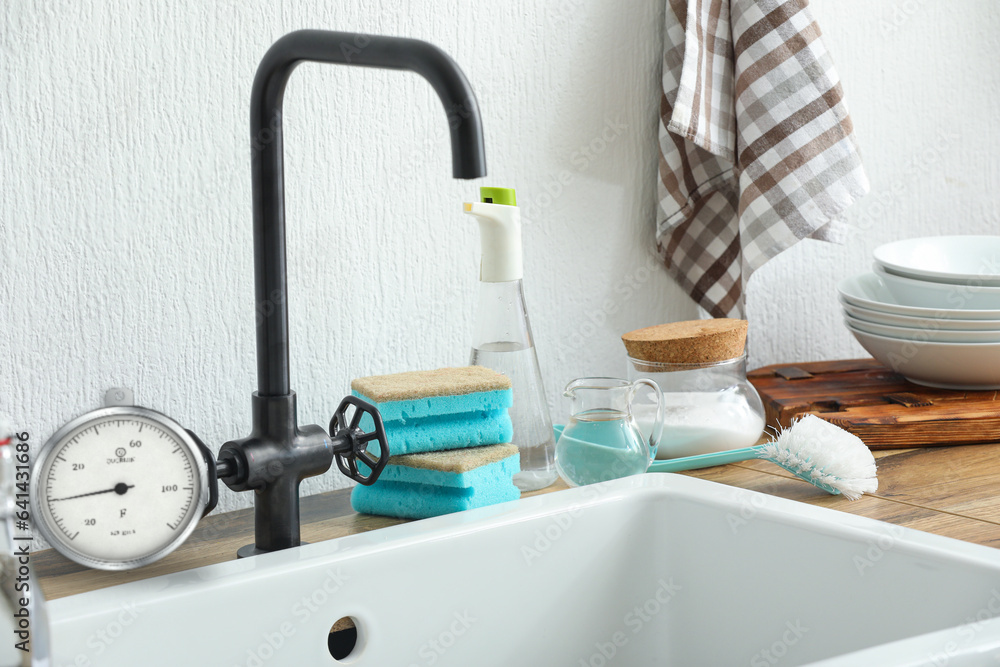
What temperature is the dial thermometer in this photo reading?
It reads 0 °F
